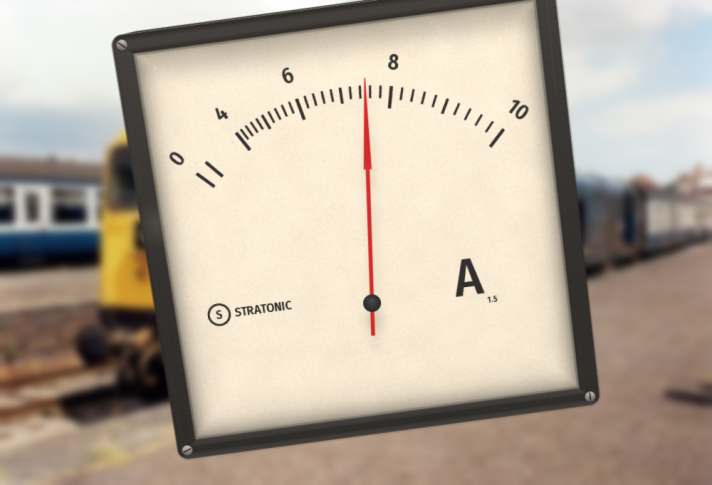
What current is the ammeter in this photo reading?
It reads 7.5 A
